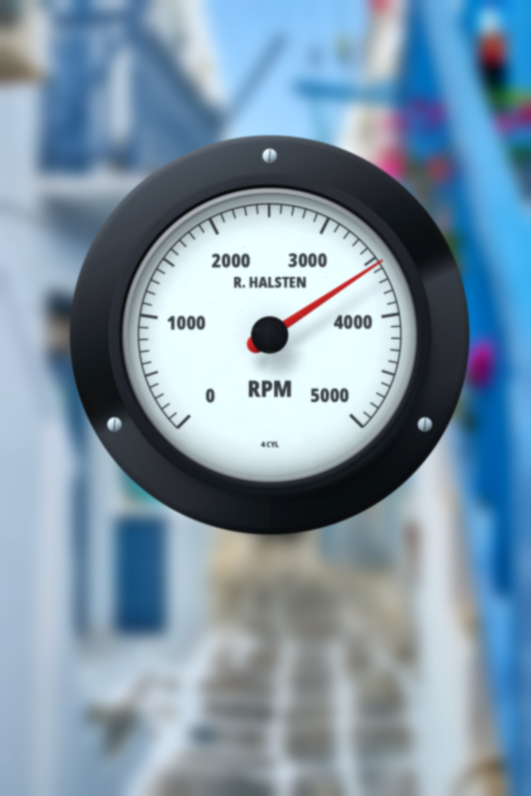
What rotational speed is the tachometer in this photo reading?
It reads 3550 rpm
